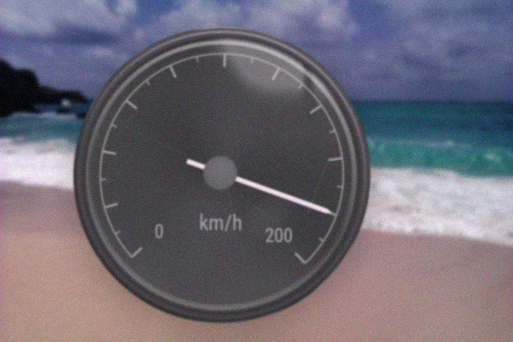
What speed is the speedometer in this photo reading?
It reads 180 km/h
